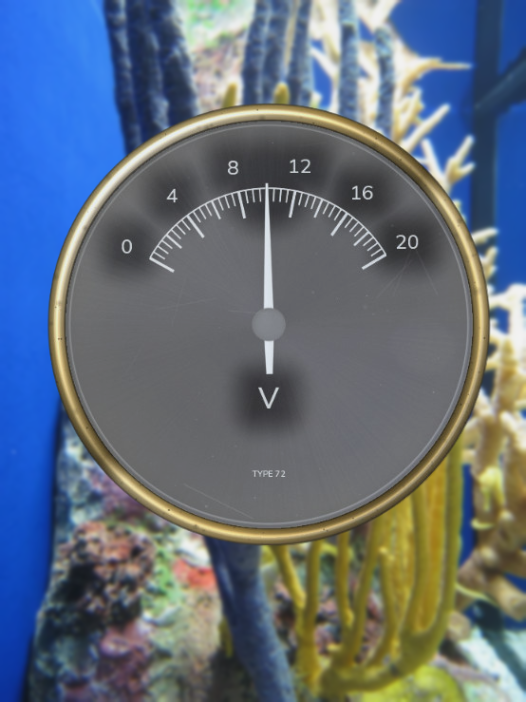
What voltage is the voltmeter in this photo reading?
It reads 10 V
